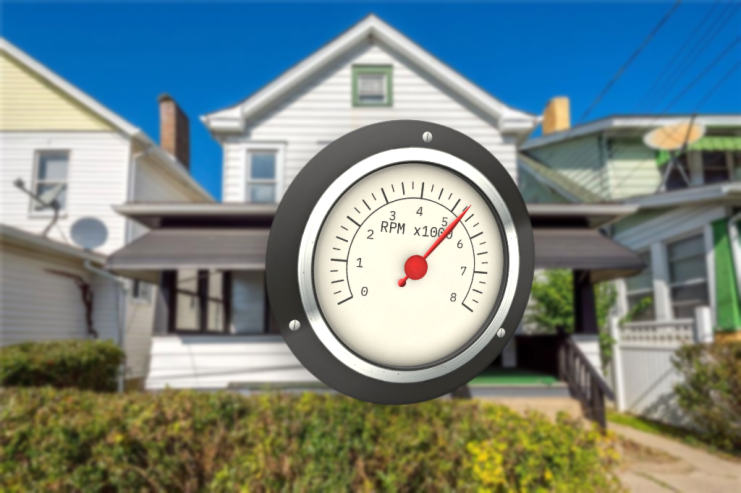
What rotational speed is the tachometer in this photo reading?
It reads 5250 rpm
